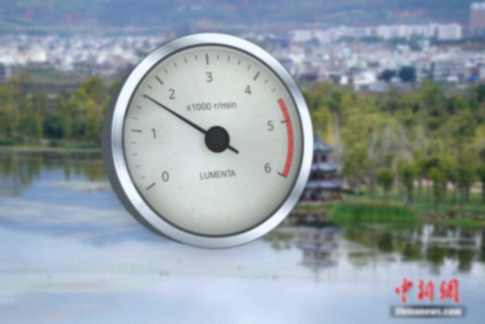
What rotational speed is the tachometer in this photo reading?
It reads 1600 rpm
